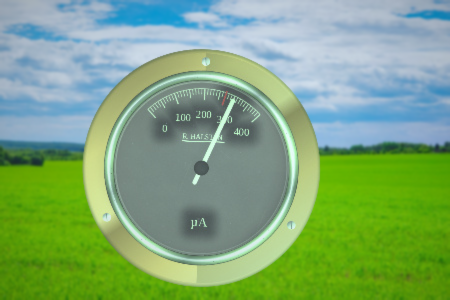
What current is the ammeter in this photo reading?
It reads 300 µA
